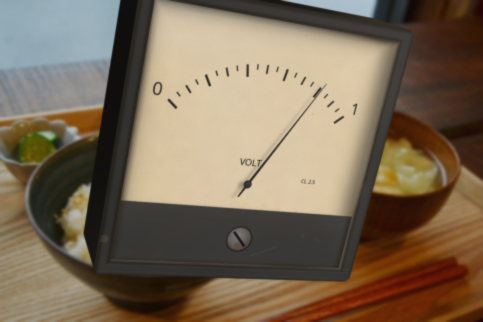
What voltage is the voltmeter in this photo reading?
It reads 0.8 V
